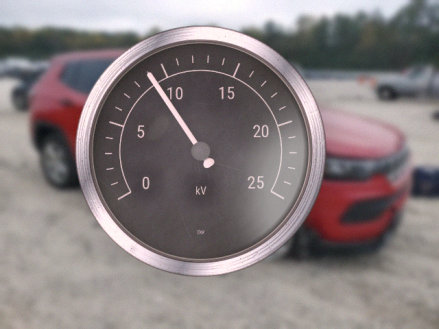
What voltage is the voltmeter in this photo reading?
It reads 9 kV
